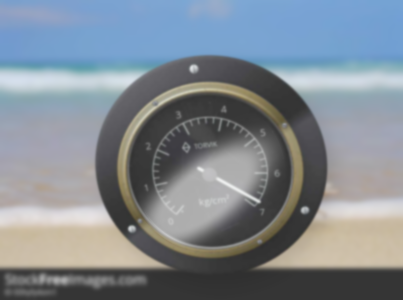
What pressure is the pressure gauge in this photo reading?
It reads 6.8 kg/cm²
